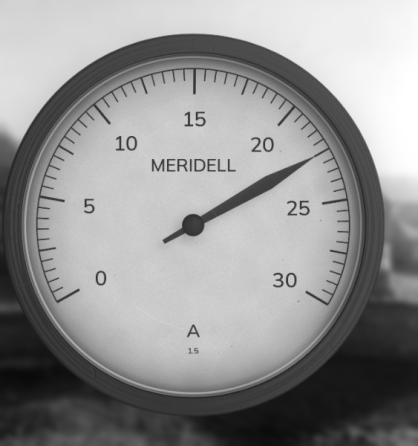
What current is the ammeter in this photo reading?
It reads 22.5 A
